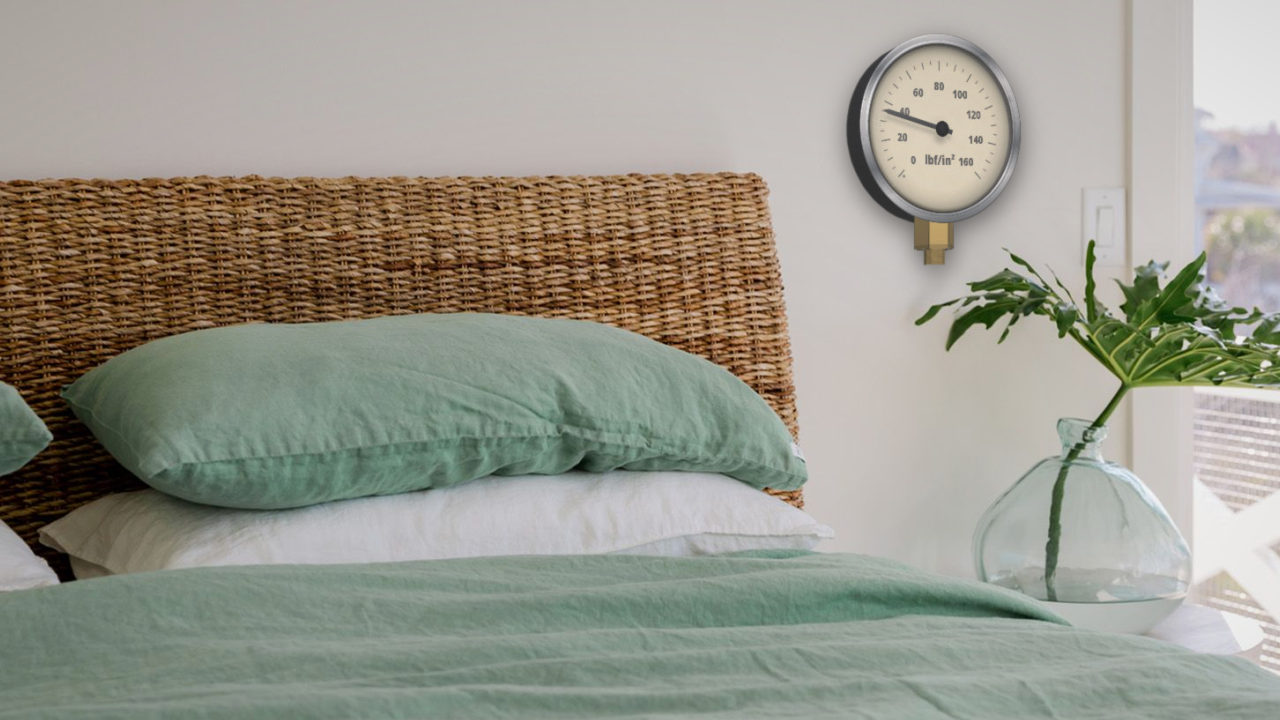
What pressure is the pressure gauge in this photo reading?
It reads 35 psi
